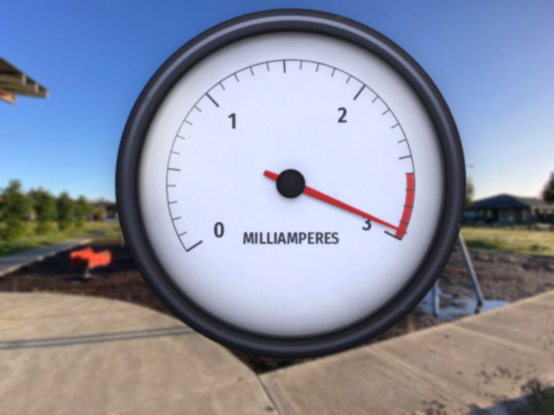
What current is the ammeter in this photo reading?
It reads 2.95 mA
